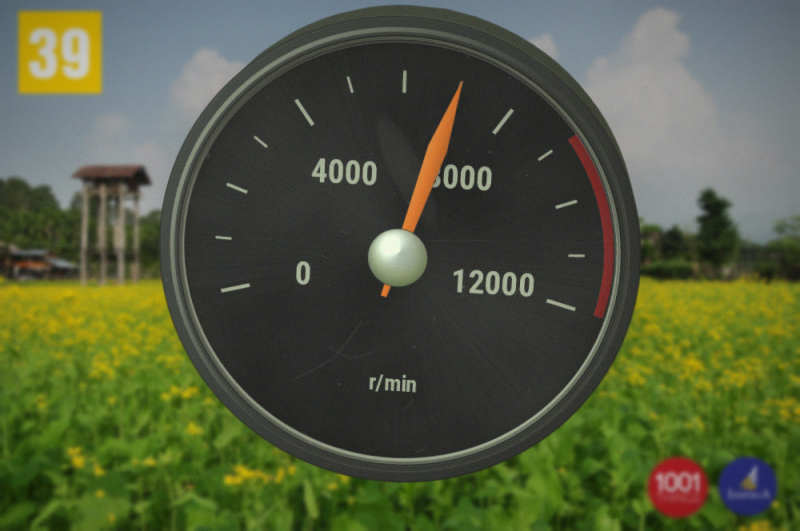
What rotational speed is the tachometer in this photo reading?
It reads 7000 rpm
